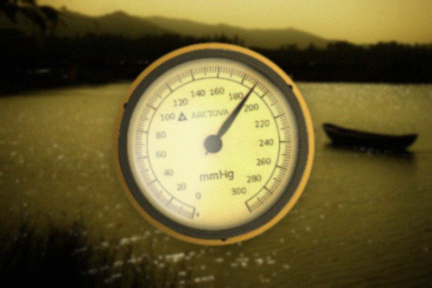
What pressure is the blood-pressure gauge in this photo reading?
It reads 190 mmHg
